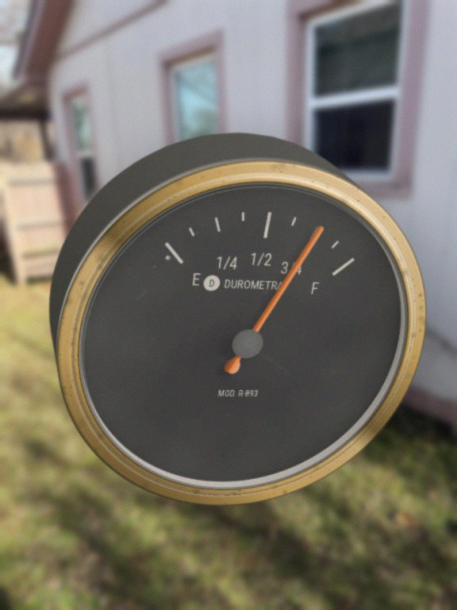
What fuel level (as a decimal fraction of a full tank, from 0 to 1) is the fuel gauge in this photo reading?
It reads 0.75
